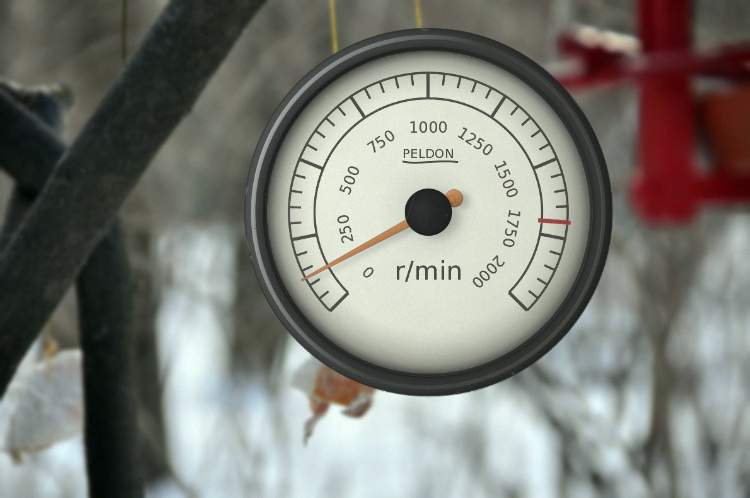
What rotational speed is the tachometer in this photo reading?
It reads 125 rpm
